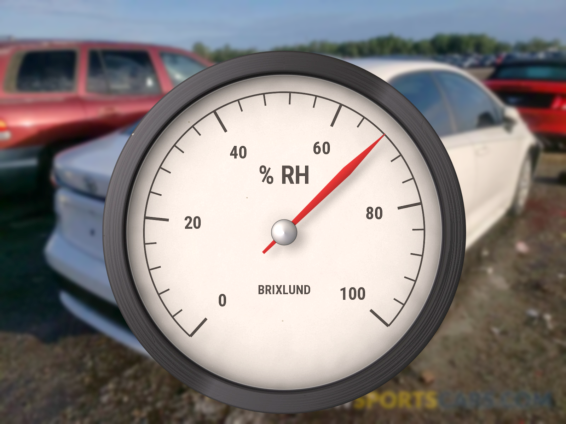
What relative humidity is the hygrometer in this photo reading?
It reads 68 %
